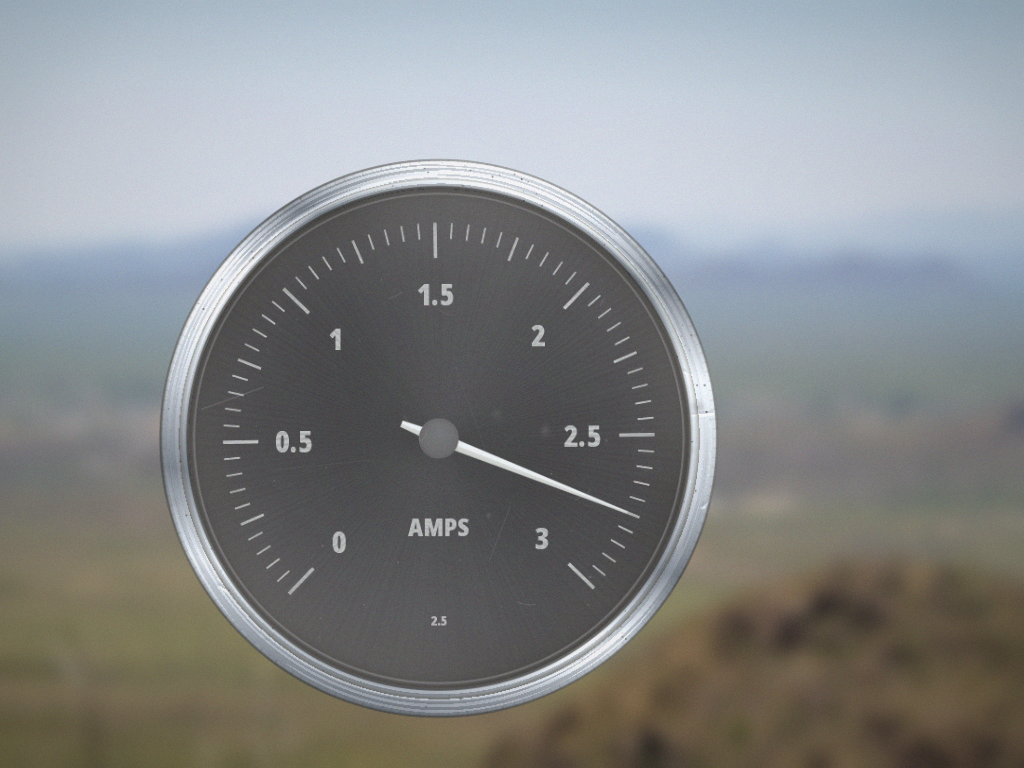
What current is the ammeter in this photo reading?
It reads 2.75 A
